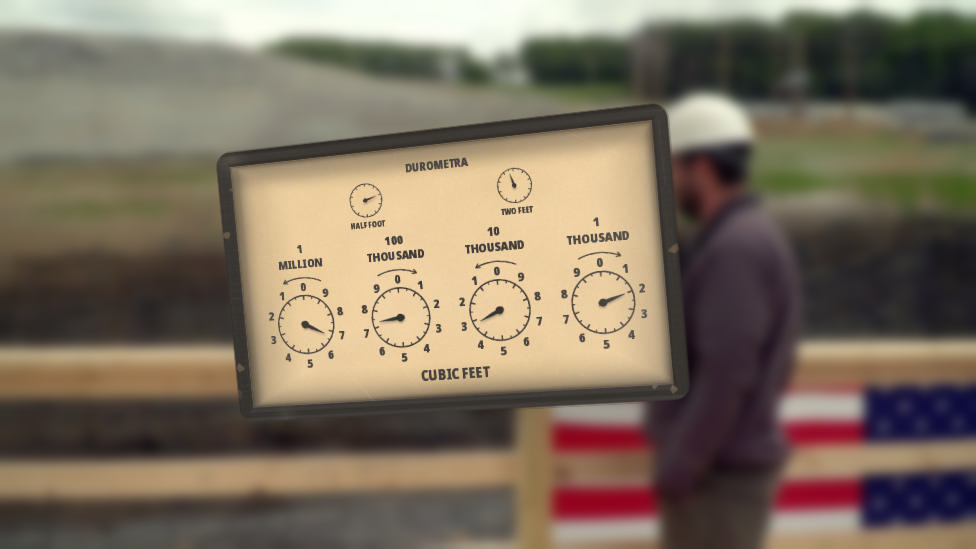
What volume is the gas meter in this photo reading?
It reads 673200 ft³
